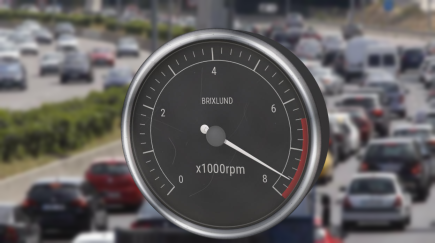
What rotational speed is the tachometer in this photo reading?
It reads 7600 rpm
